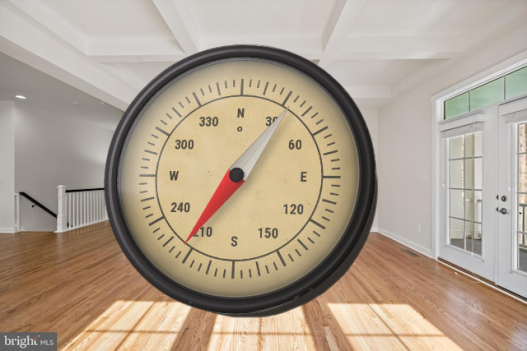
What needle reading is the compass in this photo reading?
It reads 215 °
